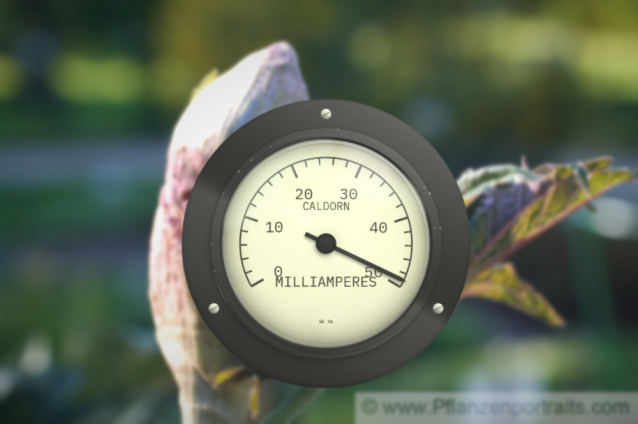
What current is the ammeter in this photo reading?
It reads 49 mA
